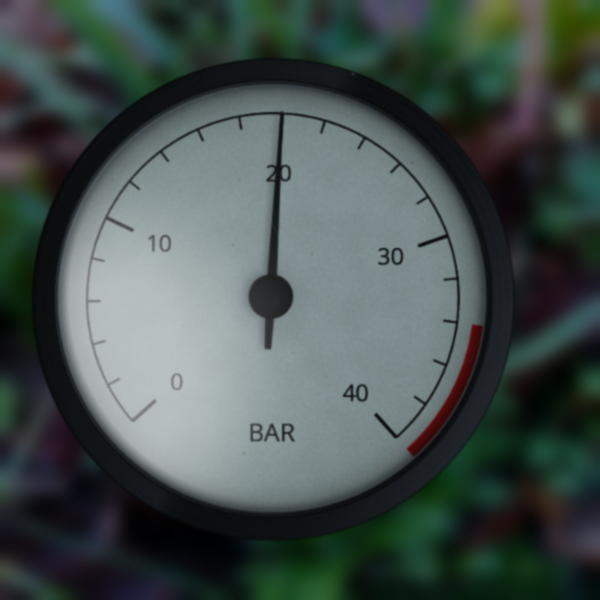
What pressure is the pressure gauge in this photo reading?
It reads 20 bar
